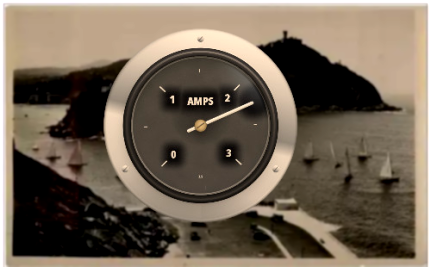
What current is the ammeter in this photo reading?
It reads 2.25 A
